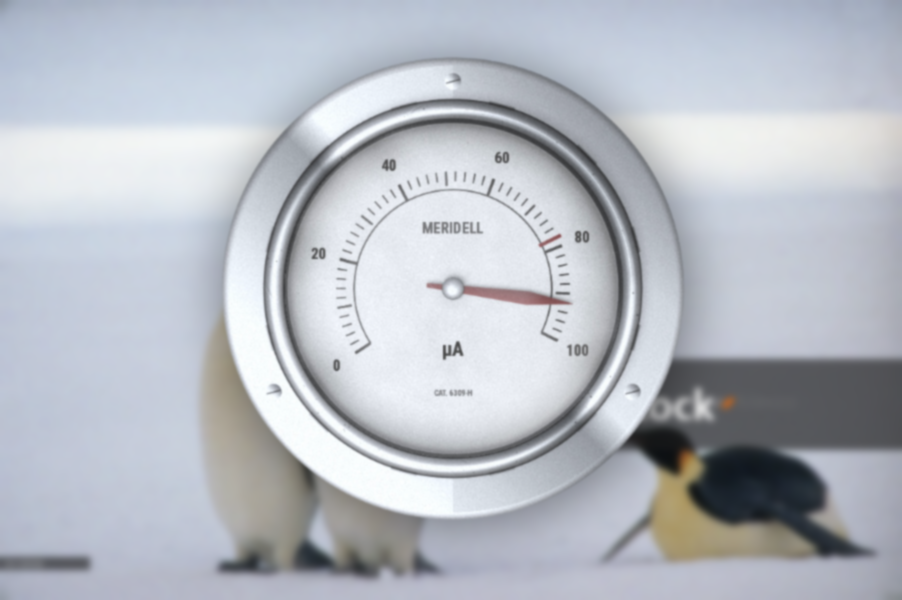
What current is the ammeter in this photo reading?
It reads 92 µA
